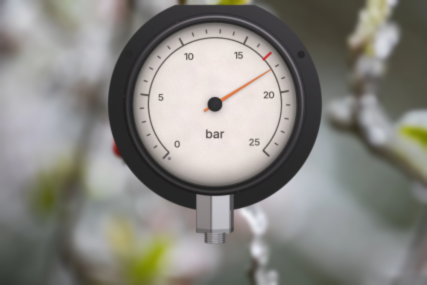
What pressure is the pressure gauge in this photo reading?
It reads 18 bar
